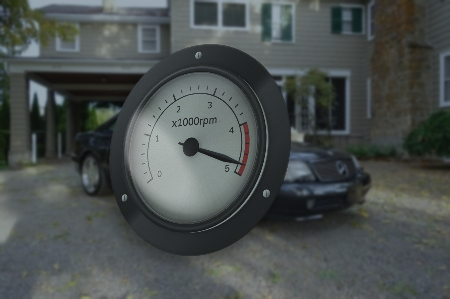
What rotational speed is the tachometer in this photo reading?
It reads 4800 rpm
